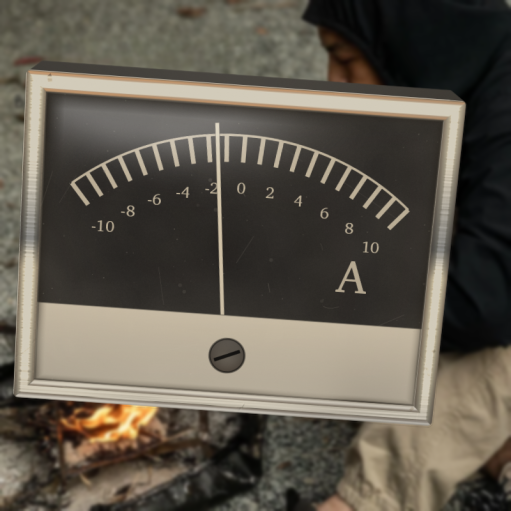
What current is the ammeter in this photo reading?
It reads -1.5 A
